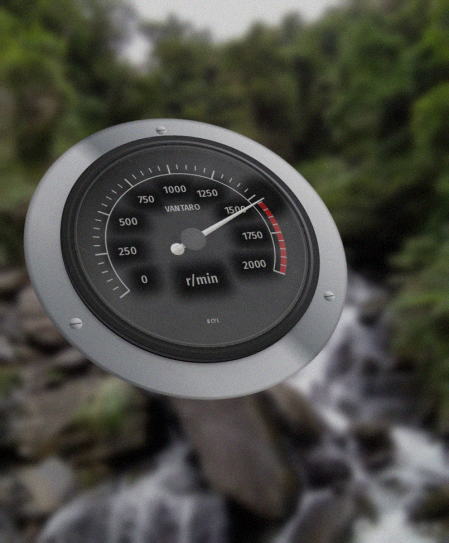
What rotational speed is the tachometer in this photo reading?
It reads 1550 rpm
